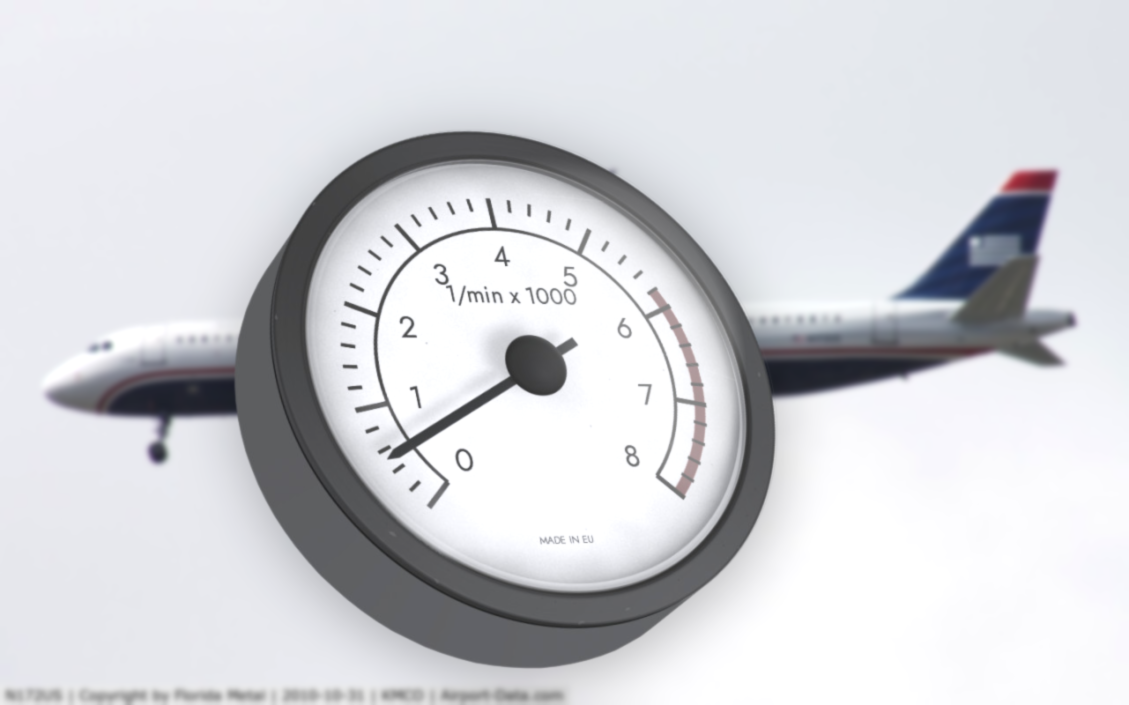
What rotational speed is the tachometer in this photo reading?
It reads 500 rpm
